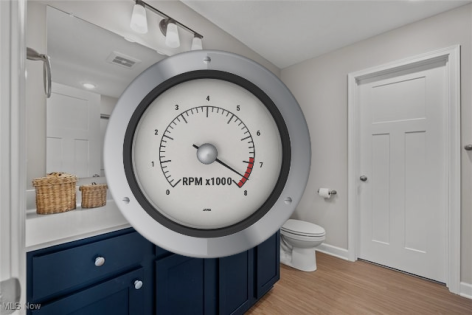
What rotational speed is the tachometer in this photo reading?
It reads 7600 rpm
